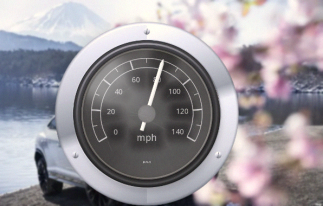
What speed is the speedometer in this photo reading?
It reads 80 mph
